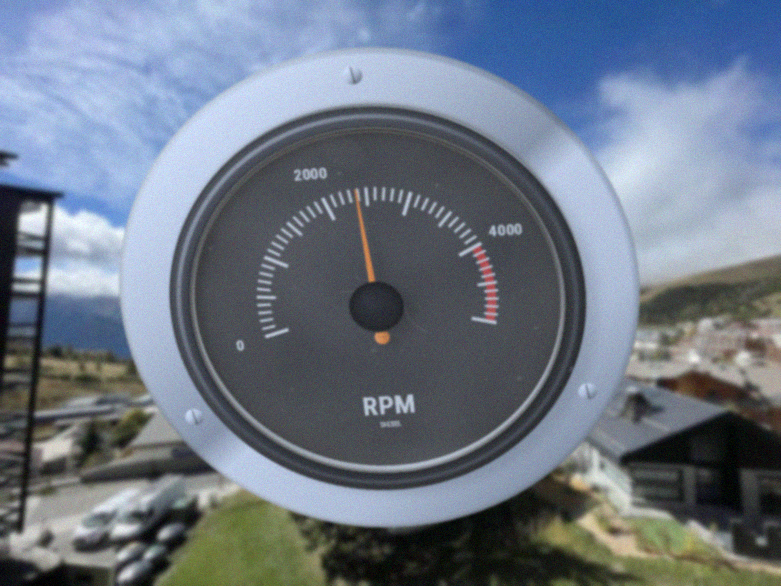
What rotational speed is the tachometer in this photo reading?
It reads 2400 rpm
